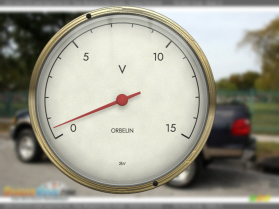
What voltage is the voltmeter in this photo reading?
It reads 0.5 V
